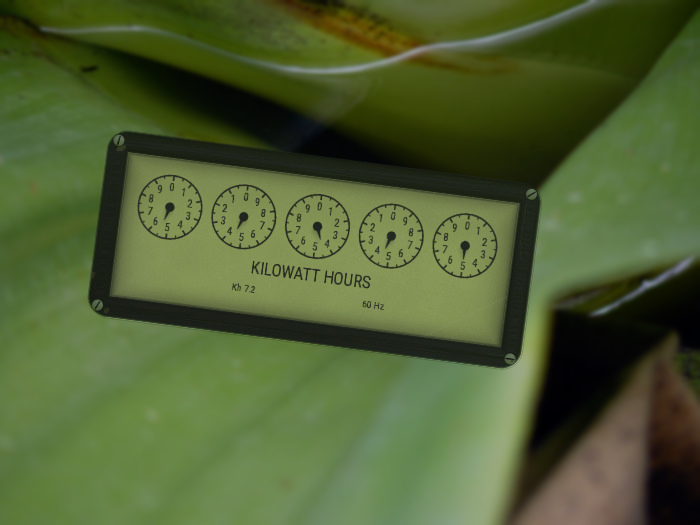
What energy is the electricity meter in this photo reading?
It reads 54445 kWh
